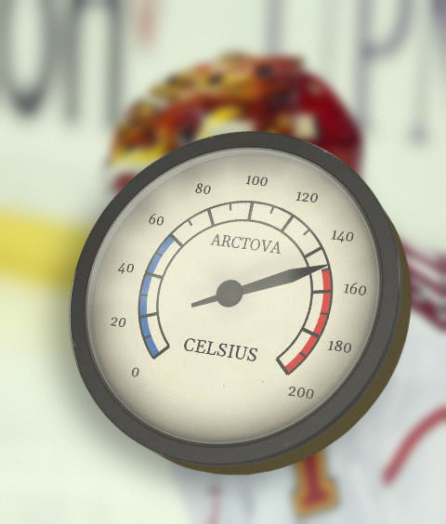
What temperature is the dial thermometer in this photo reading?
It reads 150 °C
